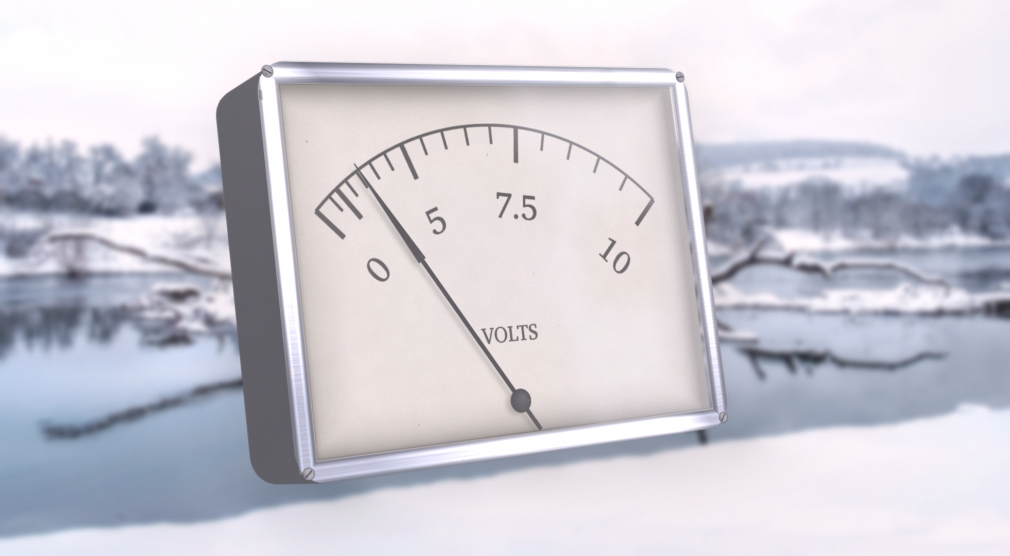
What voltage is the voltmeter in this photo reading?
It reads 3.5 V
